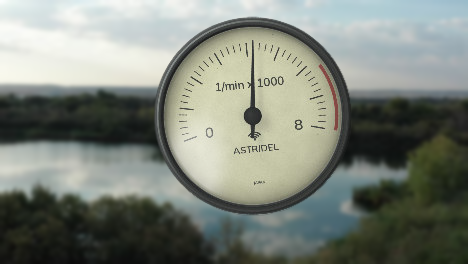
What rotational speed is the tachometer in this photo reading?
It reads 4200 rpm
